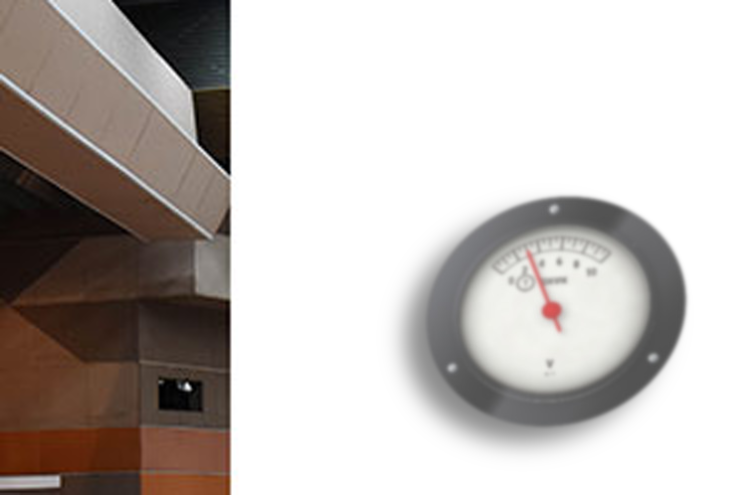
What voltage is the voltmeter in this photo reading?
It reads 3 V
